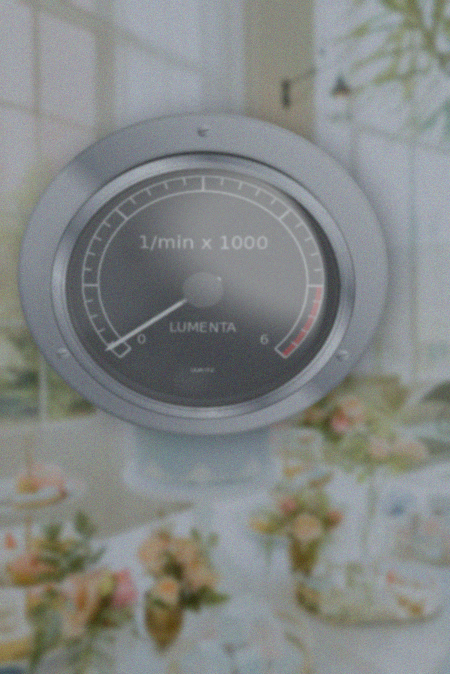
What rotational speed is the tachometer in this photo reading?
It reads 200 rpm
